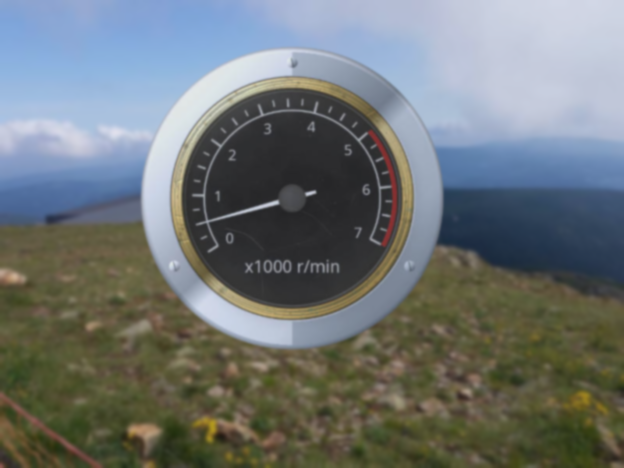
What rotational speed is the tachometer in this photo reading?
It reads 500 rpm
